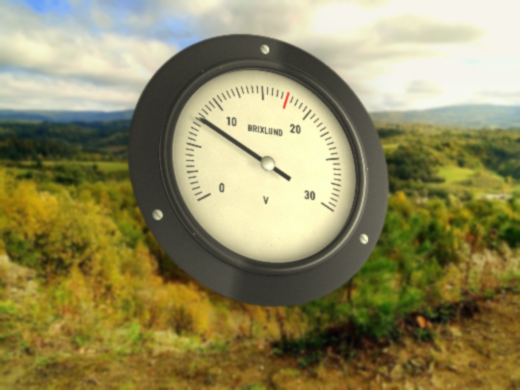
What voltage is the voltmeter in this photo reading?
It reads 7.5 V
